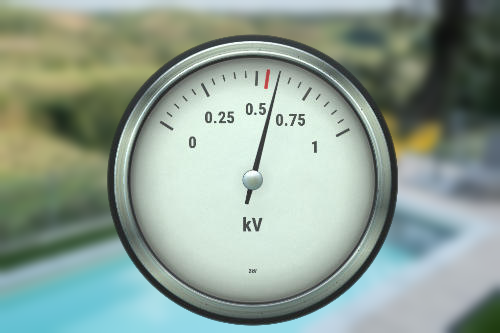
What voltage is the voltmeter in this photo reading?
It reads 0.6 kV
